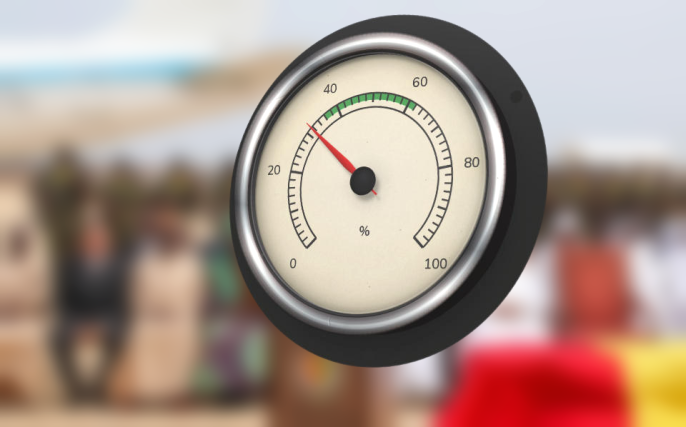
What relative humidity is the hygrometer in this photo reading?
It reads 32 %
